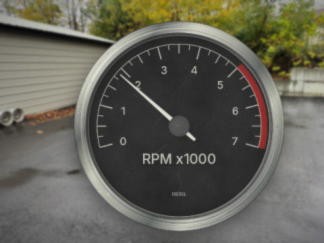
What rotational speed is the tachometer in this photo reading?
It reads 1875 rpm
